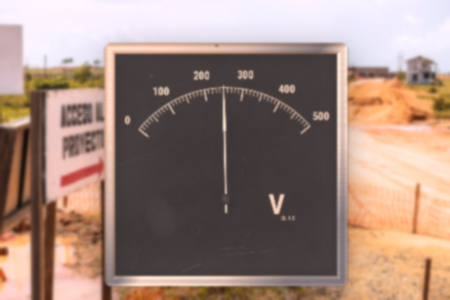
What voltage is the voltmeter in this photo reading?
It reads 250 V
